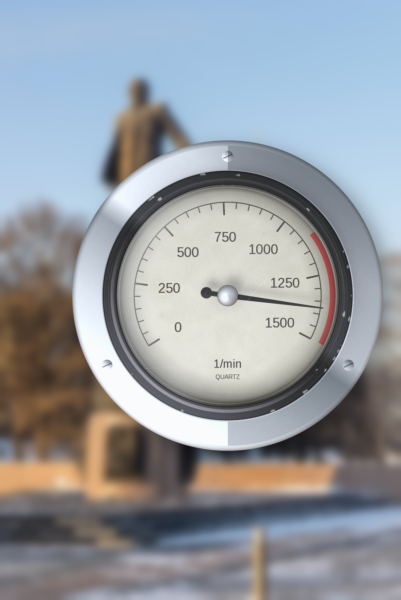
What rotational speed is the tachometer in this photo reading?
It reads 1375 rpm
